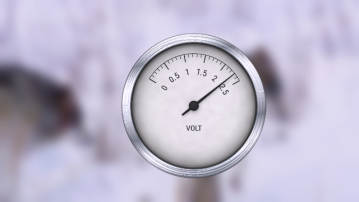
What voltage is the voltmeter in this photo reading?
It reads 2.3 V
